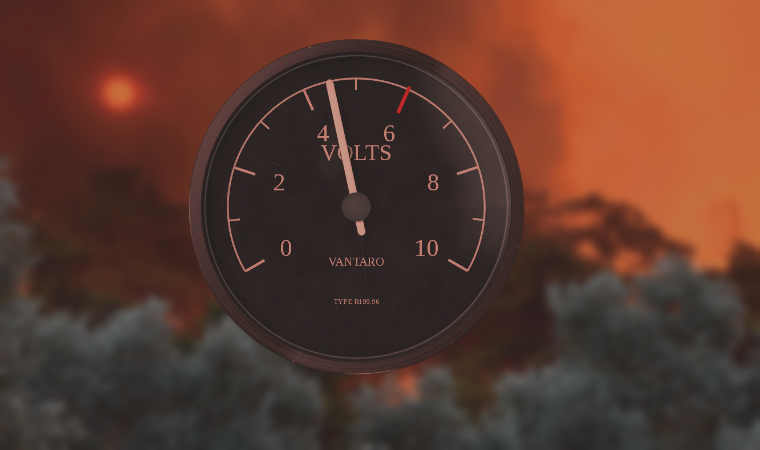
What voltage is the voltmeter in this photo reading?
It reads 4.5 V
